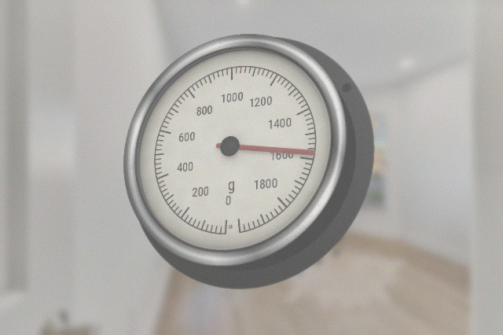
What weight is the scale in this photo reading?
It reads 1580 g
